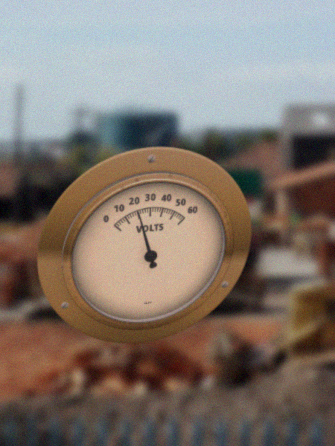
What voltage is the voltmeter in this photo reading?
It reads 20 V
